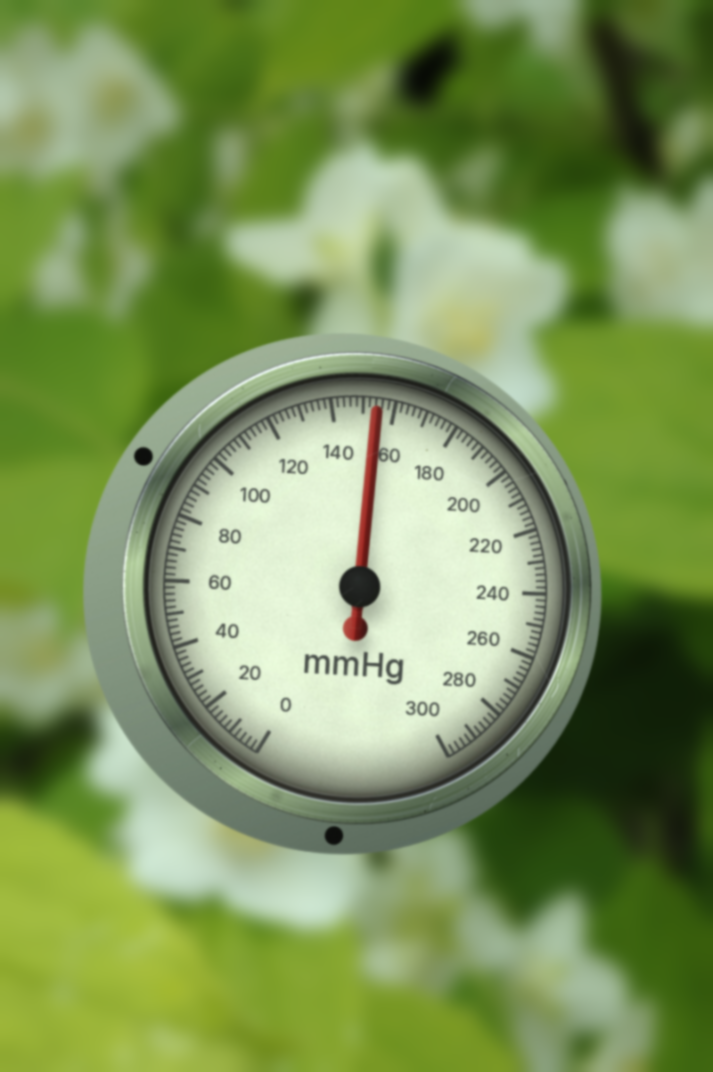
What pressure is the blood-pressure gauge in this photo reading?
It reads 154 mmHg
